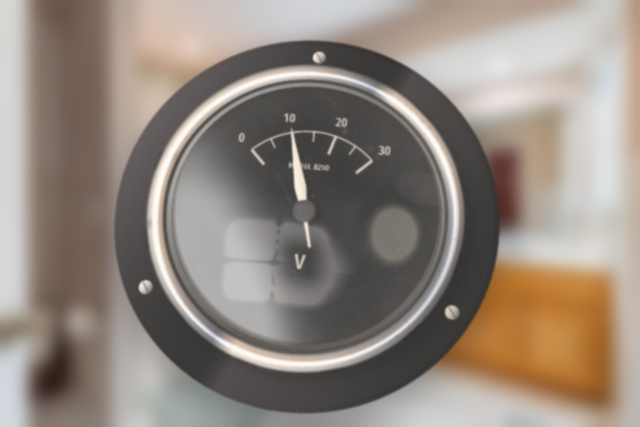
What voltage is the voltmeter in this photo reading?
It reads 10 V
